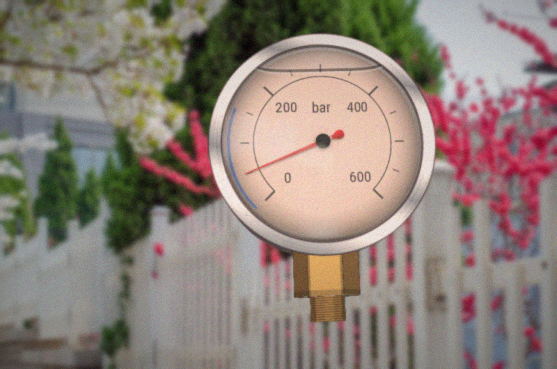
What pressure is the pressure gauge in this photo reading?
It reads 50 bar
